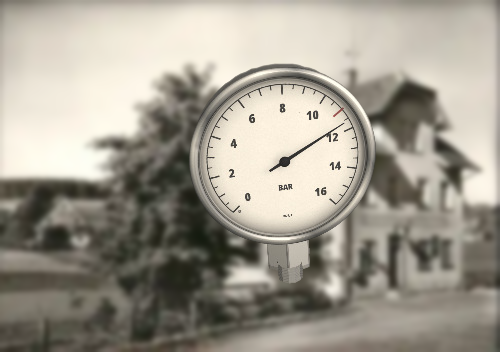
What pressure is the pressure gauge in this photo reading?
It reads 11.5 bar
